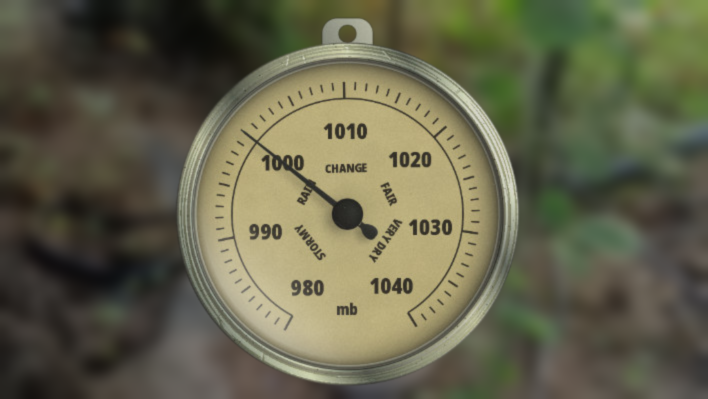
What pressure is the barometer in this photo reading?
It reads 1000 mbar
